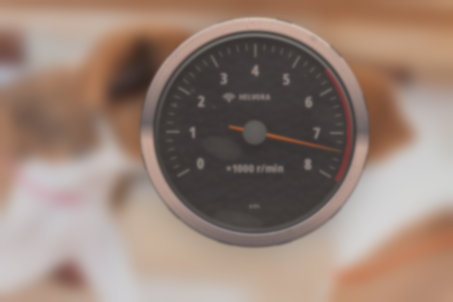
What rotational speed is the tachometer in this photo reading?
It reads 7400 rpm
